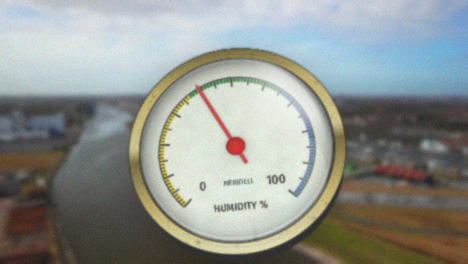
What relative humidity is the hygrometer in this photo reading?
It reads 40 %
